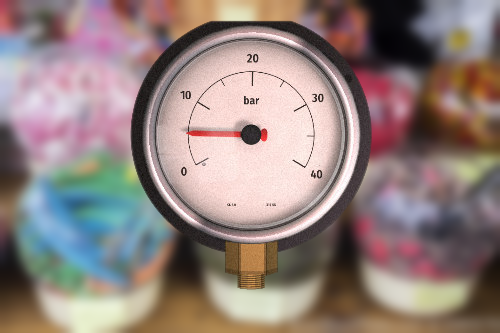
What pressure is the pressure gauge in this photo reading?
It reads 5 bar
